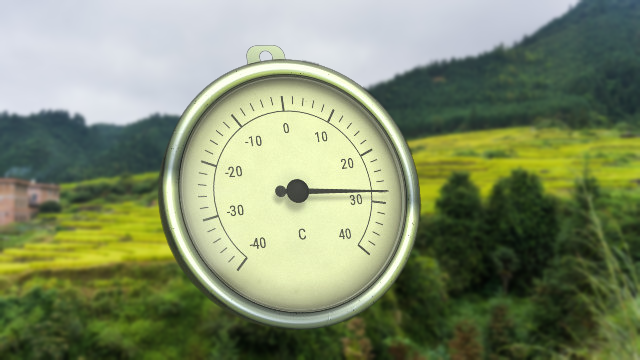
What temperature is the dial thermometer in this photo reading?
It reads 28 °C
